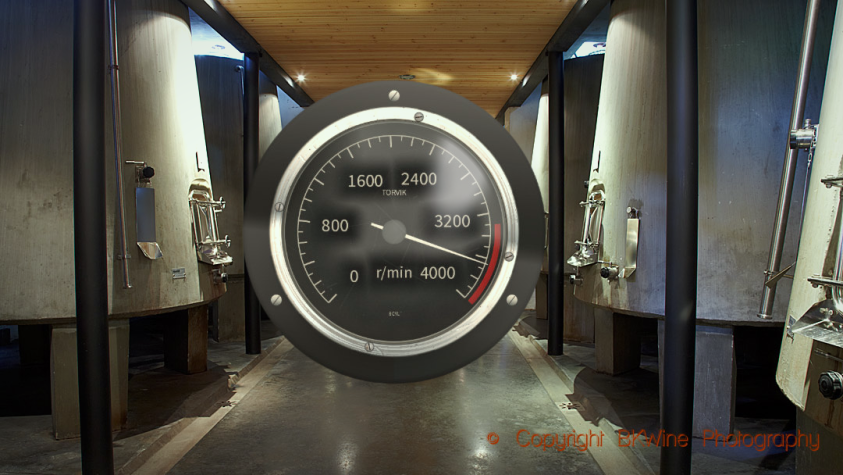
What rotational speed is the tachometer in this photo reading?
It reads 3650 rpm
